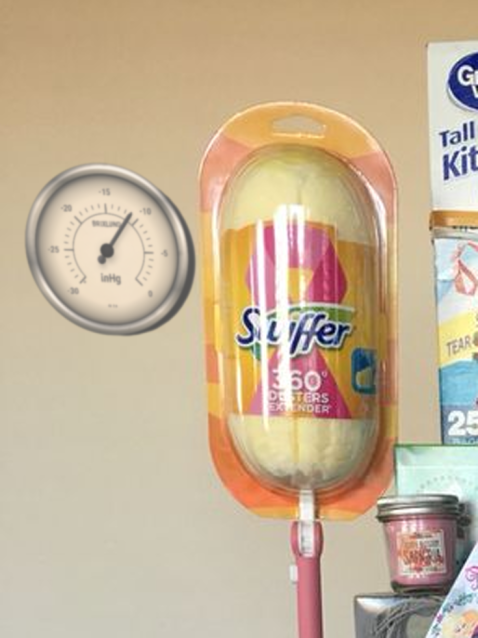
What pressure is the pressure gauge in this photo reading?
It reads -11 inHg
